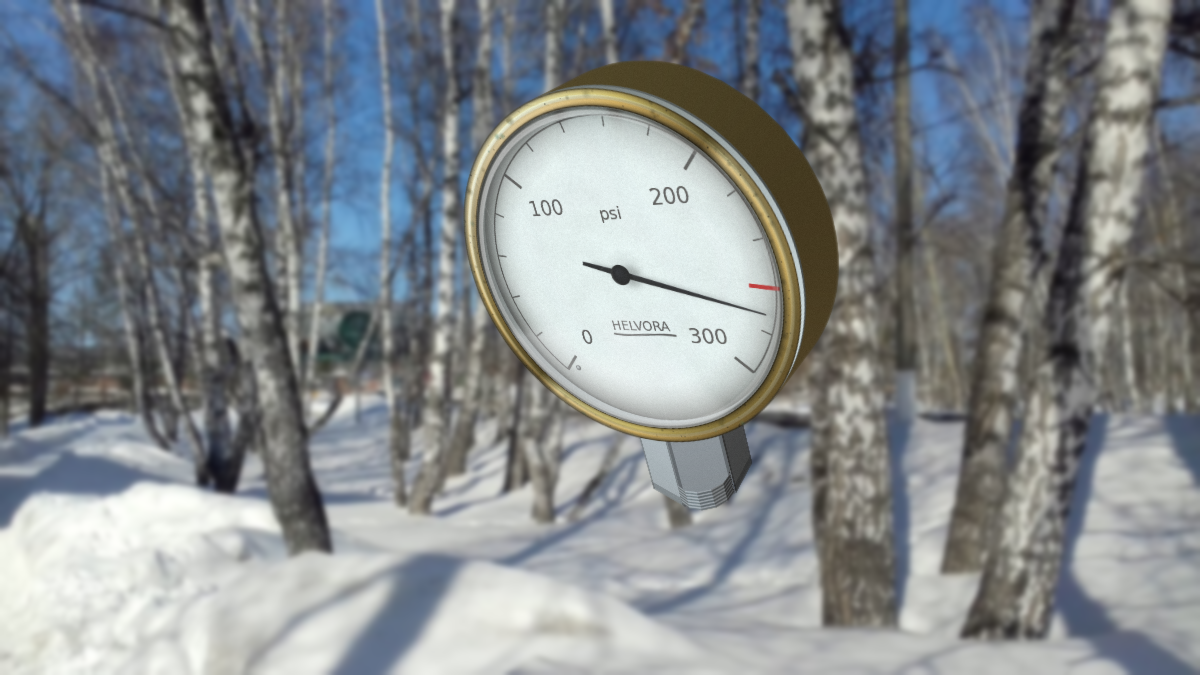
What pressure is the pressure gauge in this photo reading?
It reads 270 psi
